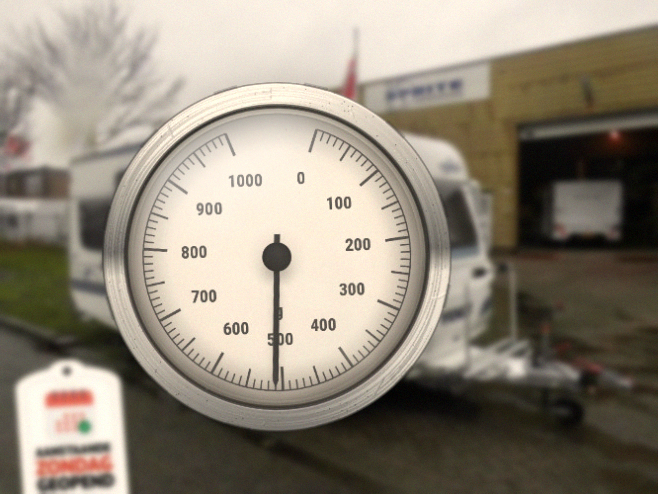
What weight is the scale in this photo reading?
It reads 510 g
